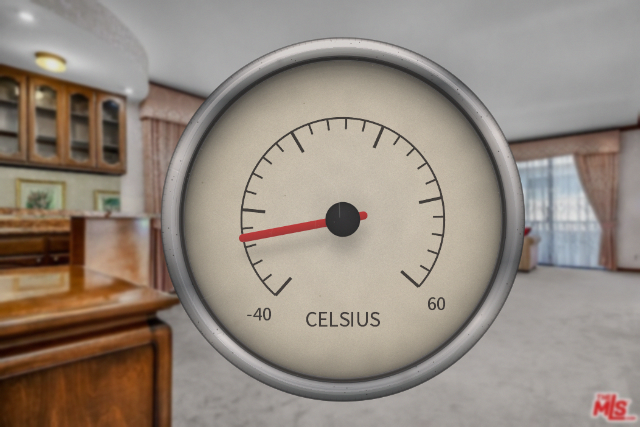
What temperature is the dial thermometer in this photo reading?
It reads -26 °C
